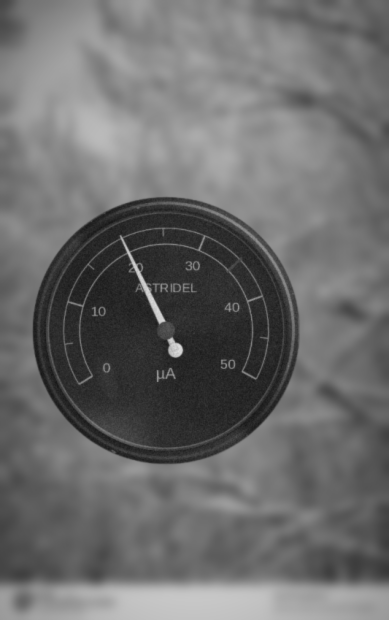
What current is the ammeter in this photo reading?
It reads 20 µA
